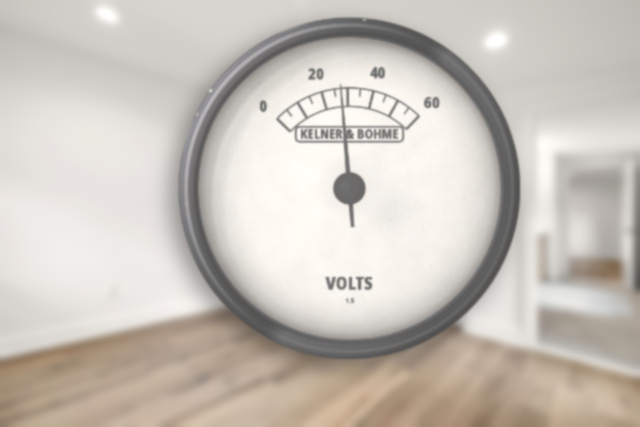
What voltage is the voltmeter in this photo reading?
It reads 27.5 V
